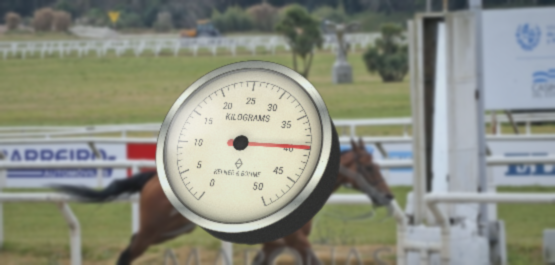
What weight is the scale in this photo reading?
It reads 40 kg
